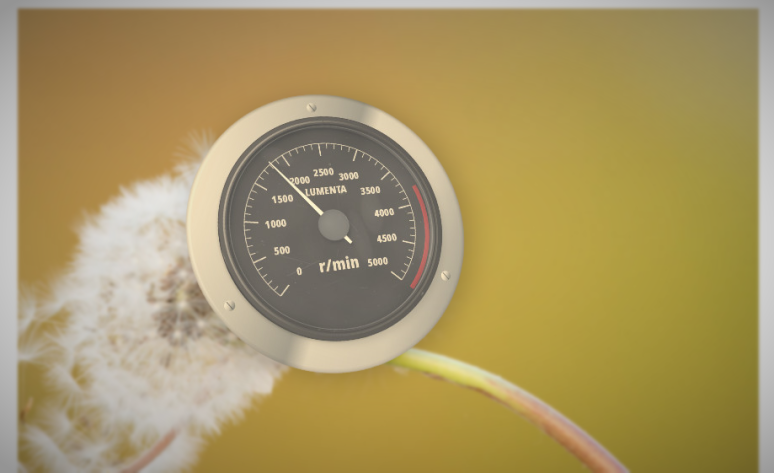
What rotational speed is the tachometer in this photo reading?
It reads 1800 rpm
